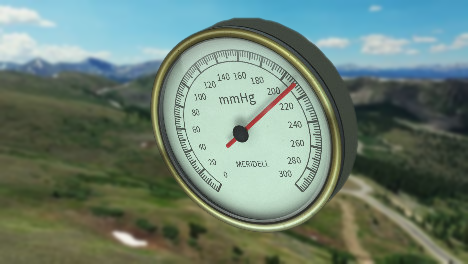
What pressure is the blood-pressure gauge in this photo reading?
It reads 210 mmHg
